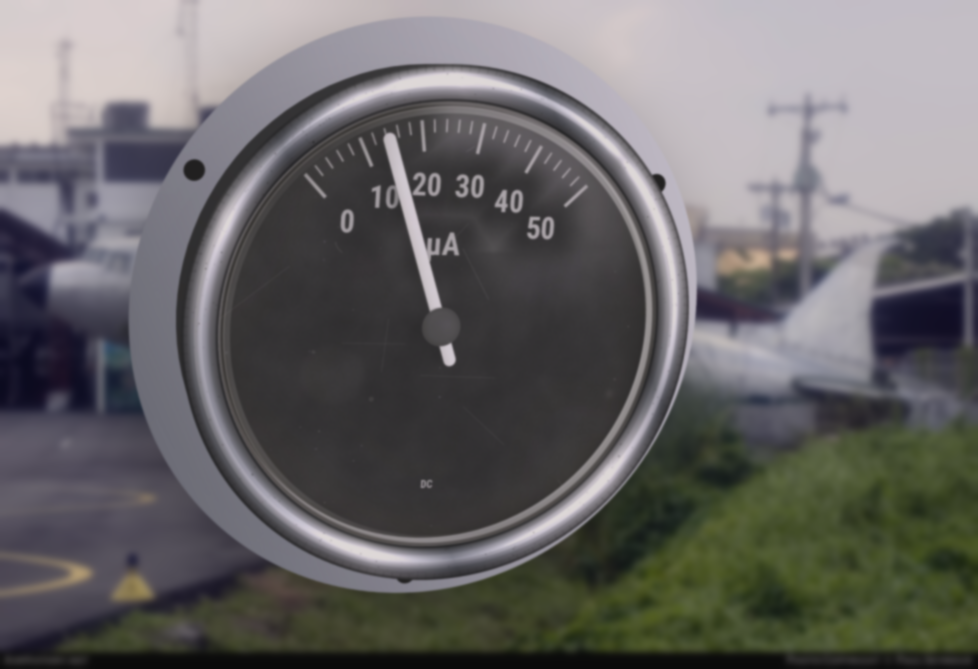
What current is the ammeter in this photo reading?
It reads 14 µA
